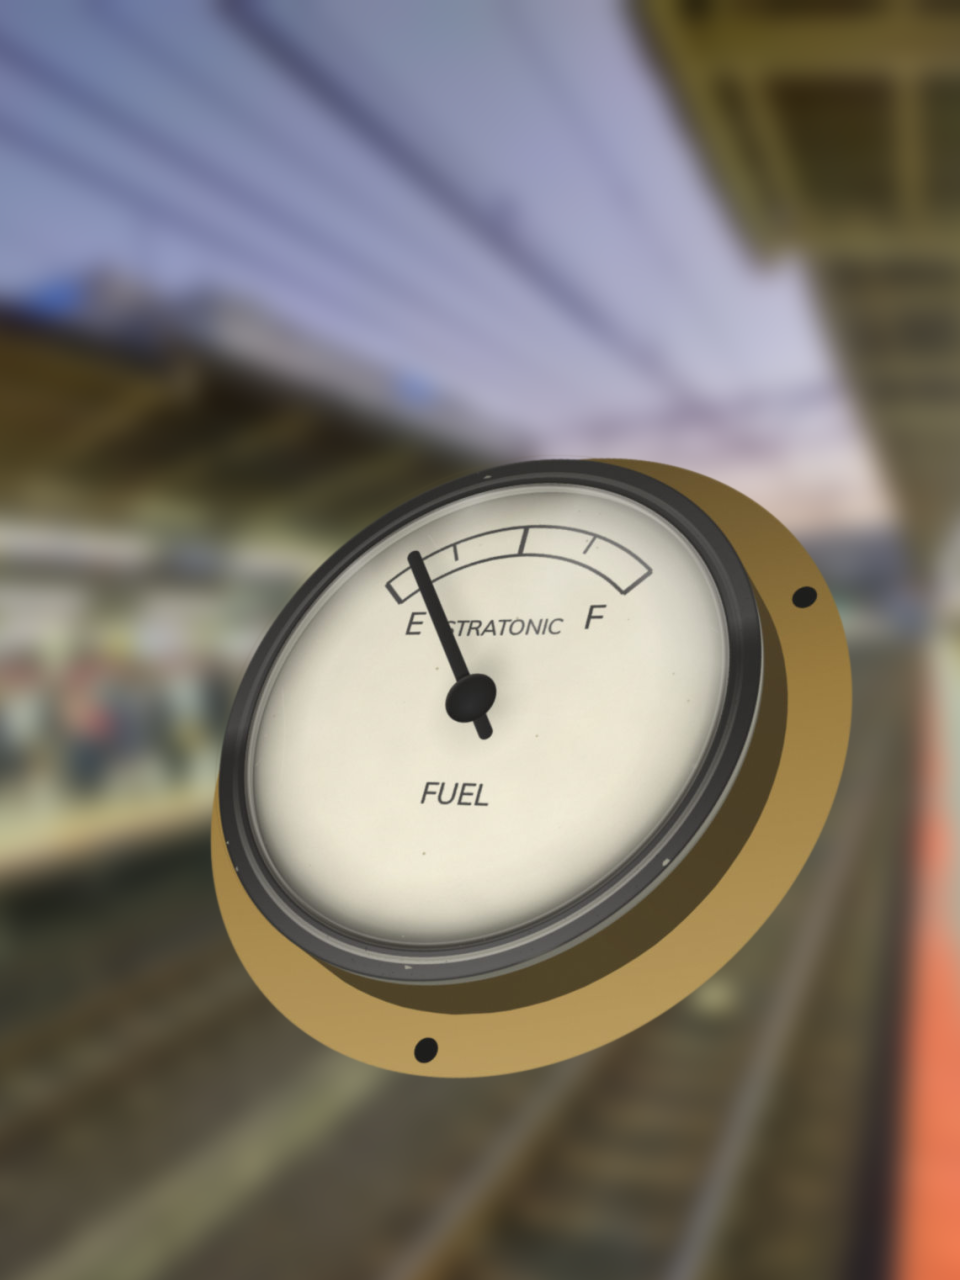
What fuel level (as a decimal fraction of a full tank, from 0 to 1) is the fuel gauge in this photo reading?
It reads 0.125
